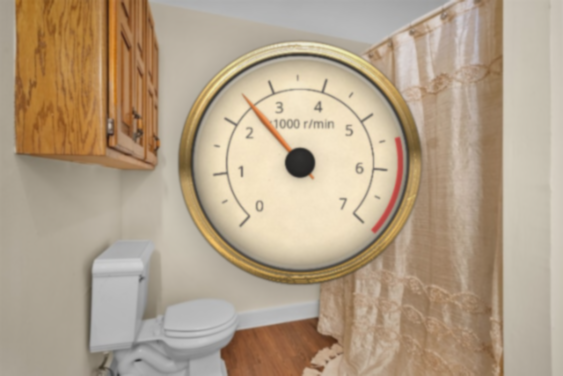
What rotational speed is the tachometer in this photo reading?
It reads 2500 rpm
